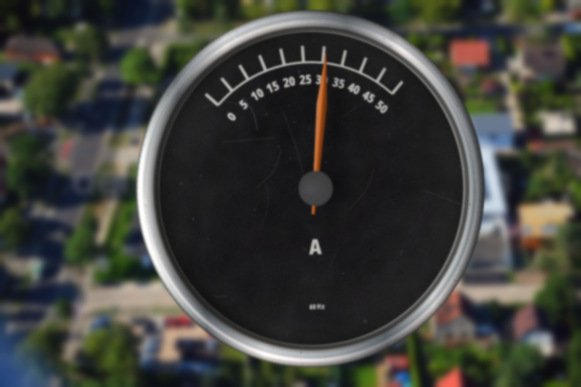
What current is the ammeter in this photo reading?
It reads 30 A
